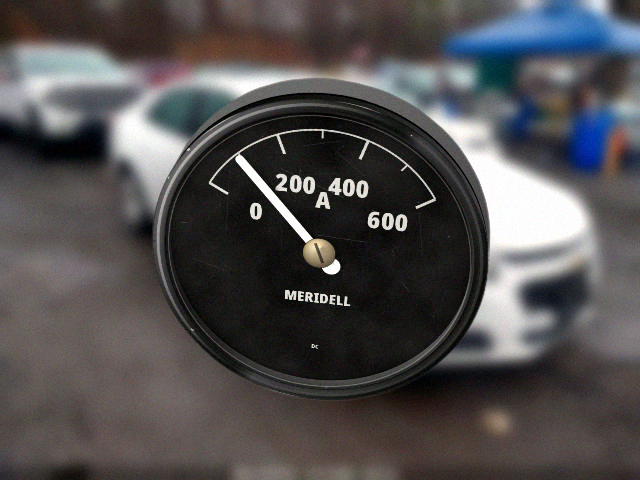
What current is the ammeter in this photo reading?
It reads 100 A
